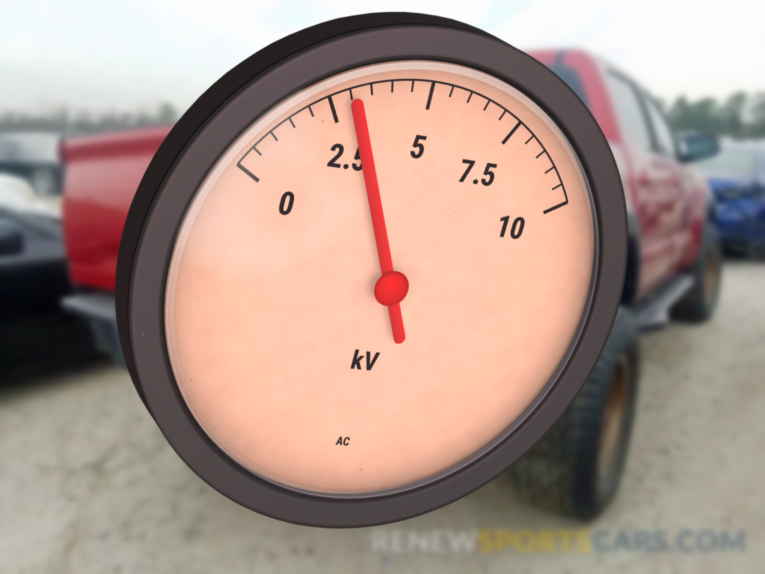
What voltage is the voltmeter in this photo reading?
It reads 3 kV
